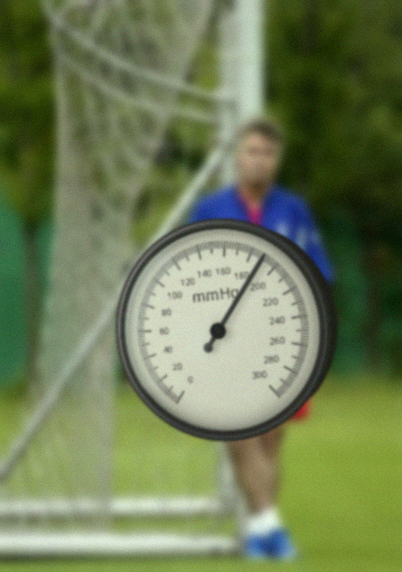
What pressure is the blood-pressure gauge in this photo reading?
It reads 190 mmHg
